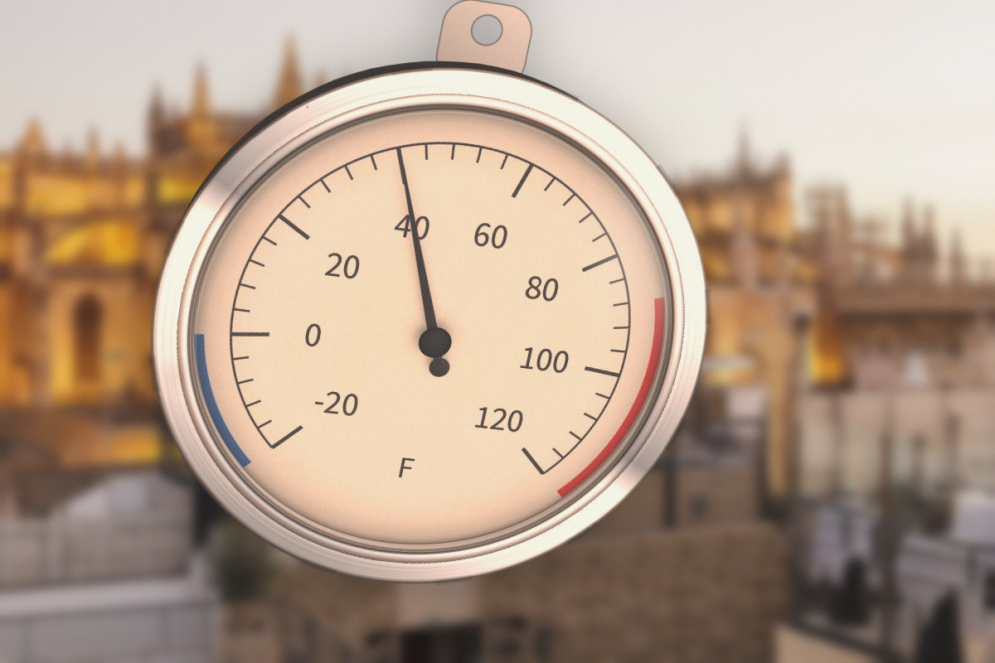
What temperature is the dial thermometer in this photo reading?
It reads 40 °F
